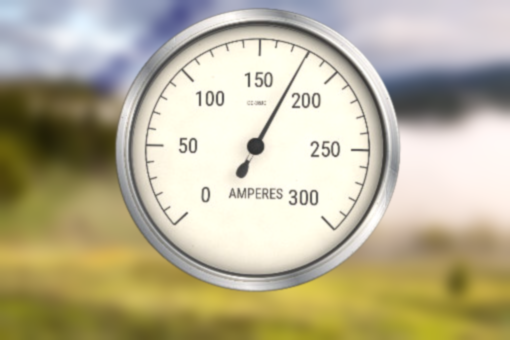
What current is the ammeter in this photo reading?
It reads 180 A
